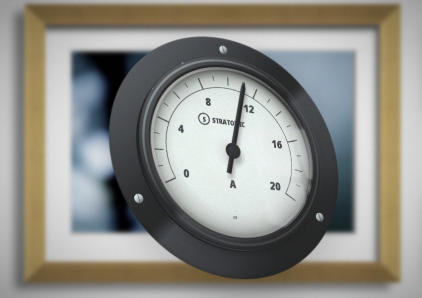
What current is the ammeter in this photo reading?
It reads 11 A
